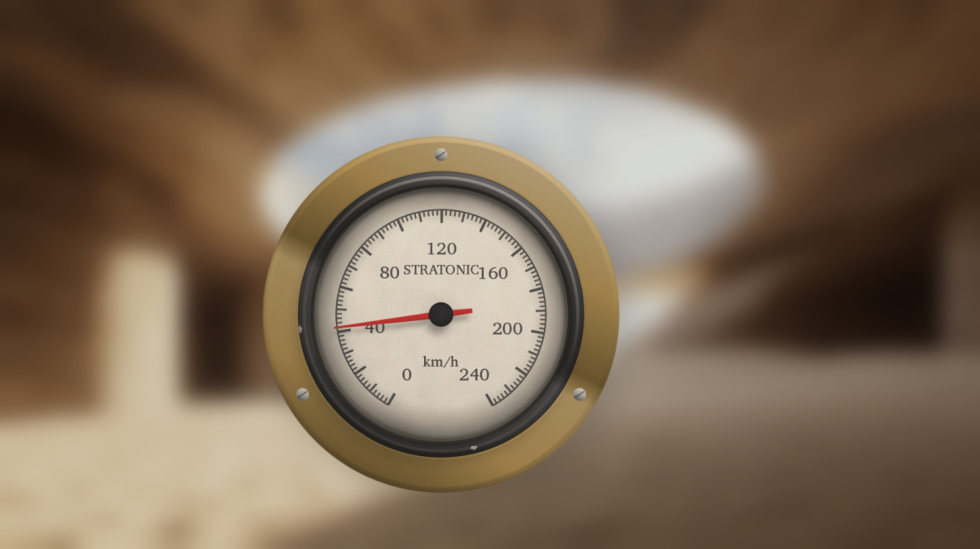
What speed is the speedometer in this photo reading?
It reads 42 km/h
